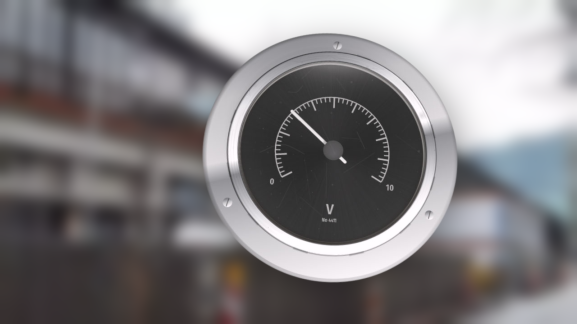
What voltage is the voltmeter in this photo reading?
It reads 3 V
